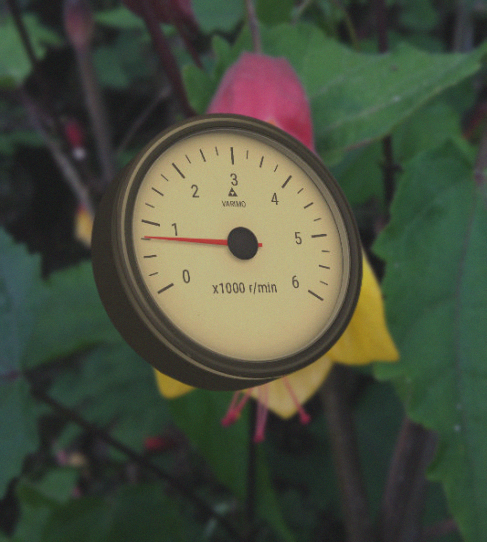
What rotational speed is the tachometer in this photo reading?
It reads 750 rpm
